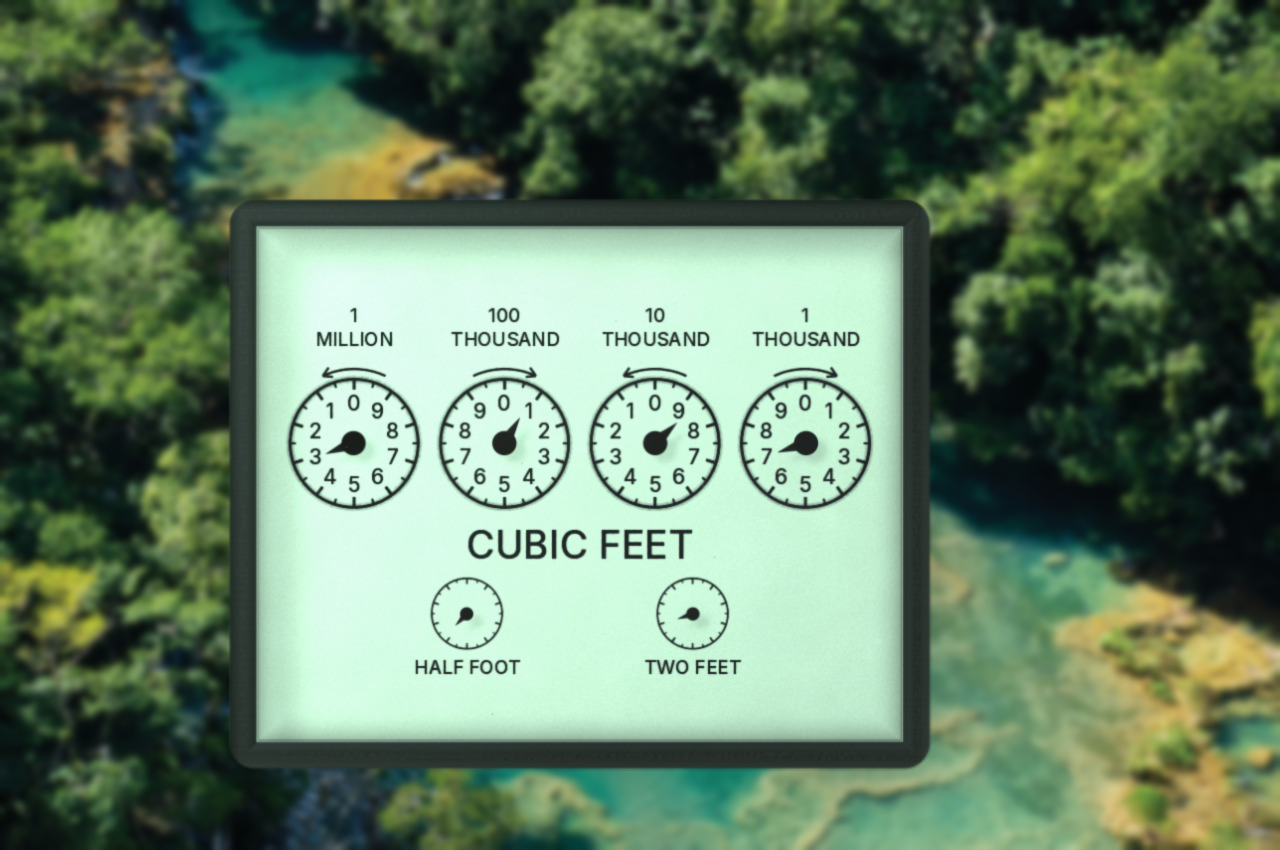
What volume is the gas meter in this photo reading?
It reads 308700 ft³
